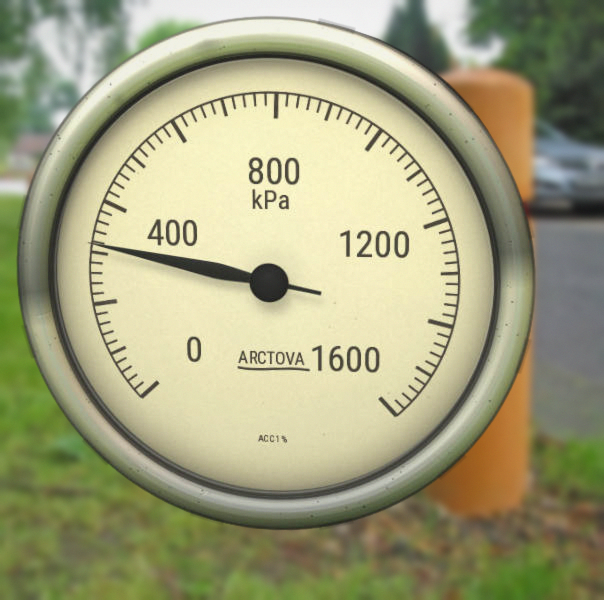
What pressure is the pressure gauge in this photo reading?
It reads 320 kPa
